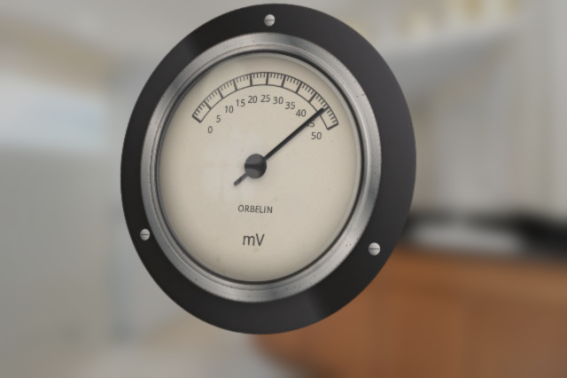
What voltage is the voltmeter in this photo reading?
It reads 45 mV
